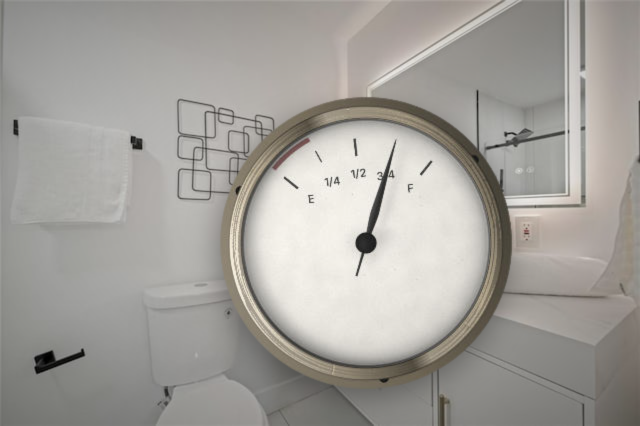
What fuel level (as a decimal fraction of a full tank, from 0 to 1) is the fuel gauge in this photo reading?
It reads 0.75
